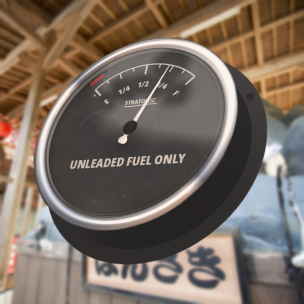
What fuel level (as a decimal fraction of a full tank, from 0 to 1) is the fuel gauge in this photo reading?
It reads 0.75
